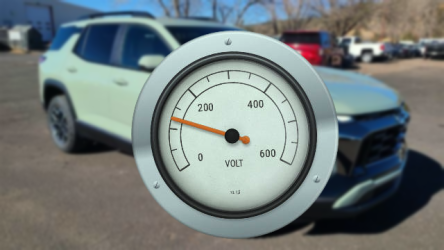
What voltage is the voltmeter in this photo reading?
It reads 125 V
